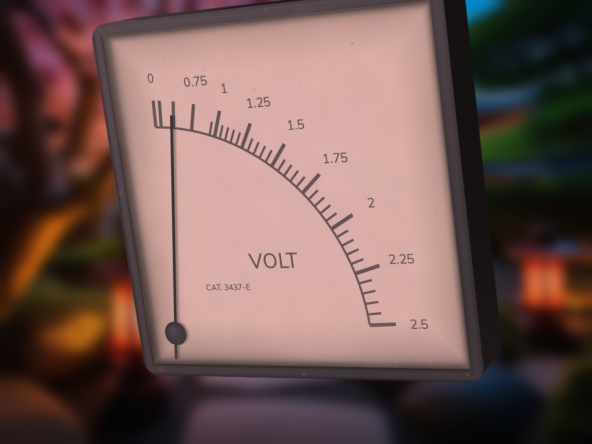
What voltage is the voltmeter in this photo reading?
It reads 0.5 V
